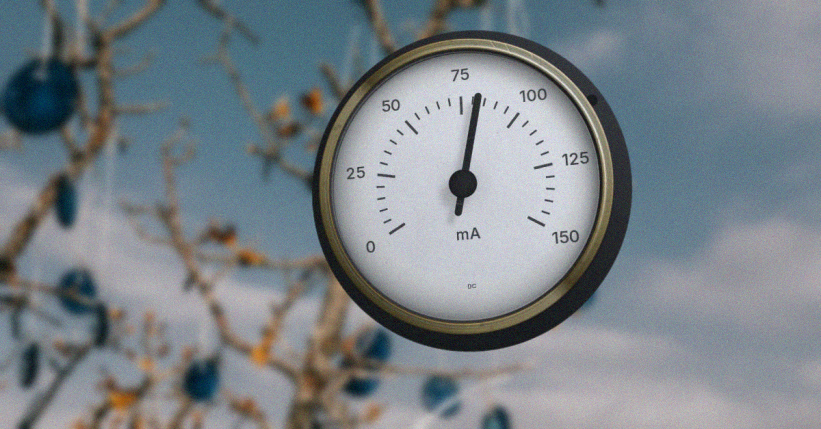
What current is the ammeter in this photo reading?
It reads 82.5 mA
